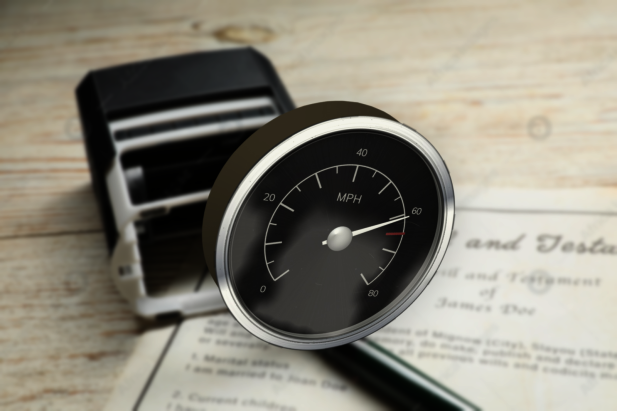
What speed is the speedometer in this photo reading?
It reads 60 mph
